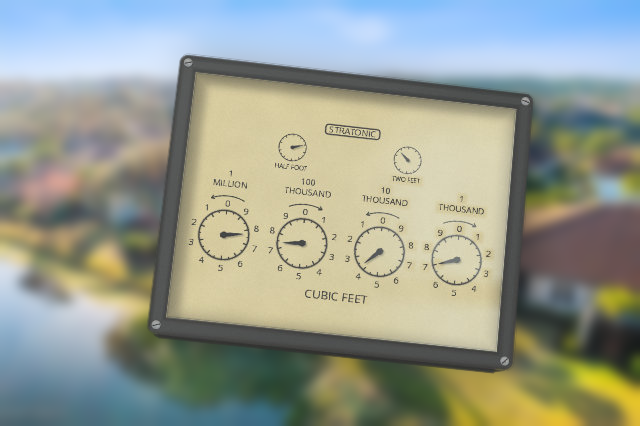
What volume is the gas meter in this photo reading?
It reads 773700 ft³
